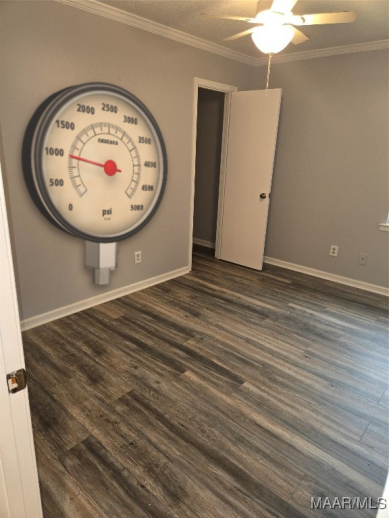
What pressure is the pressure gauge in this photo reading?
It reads 1000 psi
